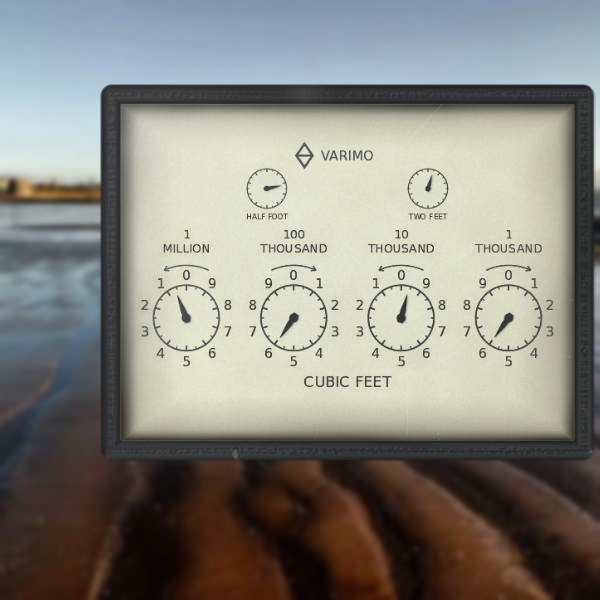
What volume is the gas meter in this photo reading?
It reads 59600 ft³
